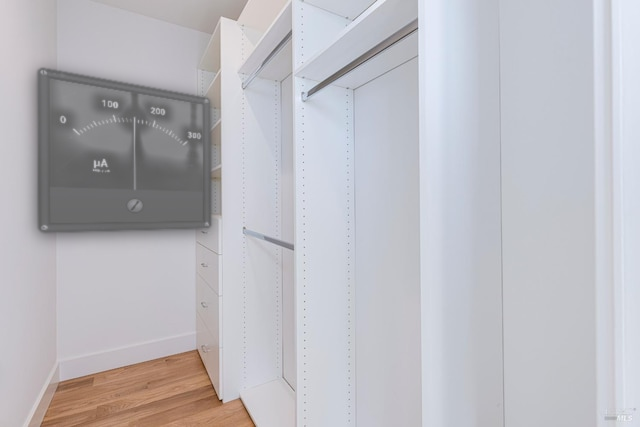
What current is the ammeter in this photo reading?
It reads 150 µA
